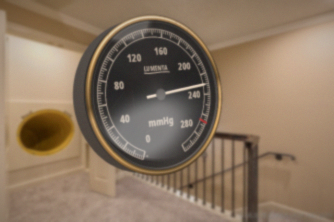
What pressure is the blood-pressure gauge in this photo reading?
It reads 230 mmHg
